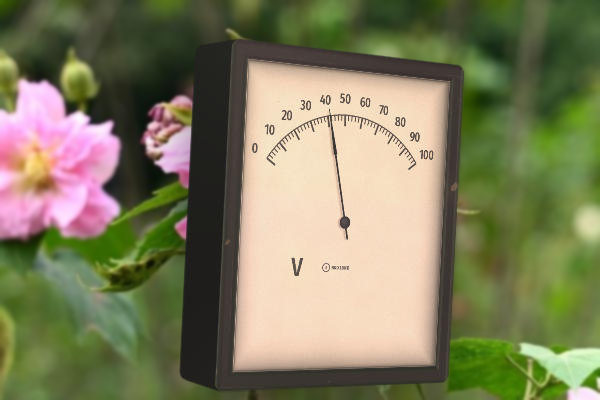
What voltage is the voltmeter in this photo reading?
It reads 40 V
